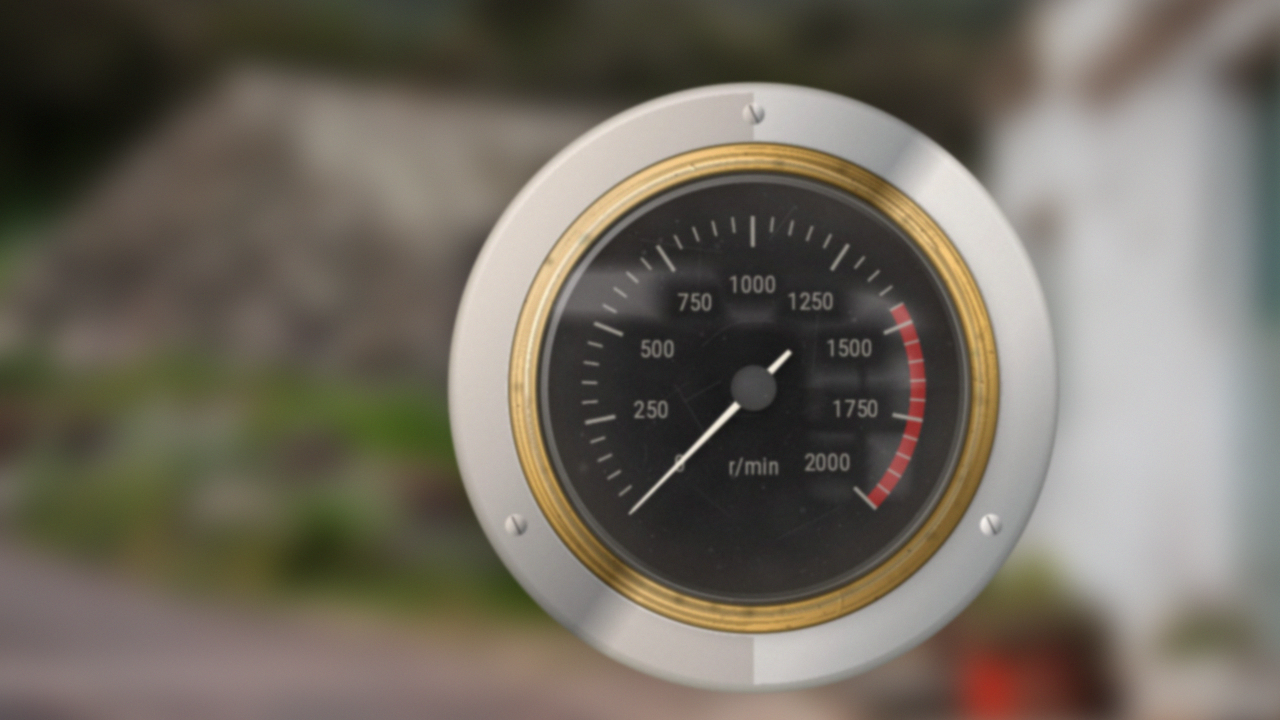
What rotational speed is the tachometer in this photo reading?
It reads 0 rpm
